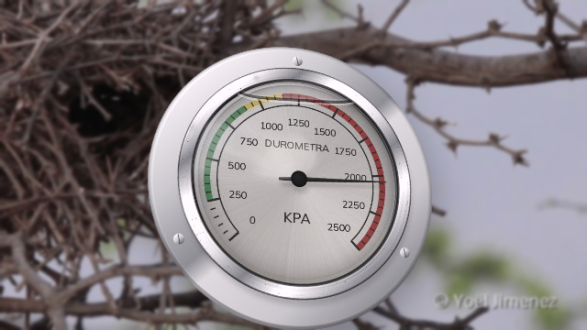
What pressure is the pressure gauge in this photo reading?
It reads 2050 kPa
